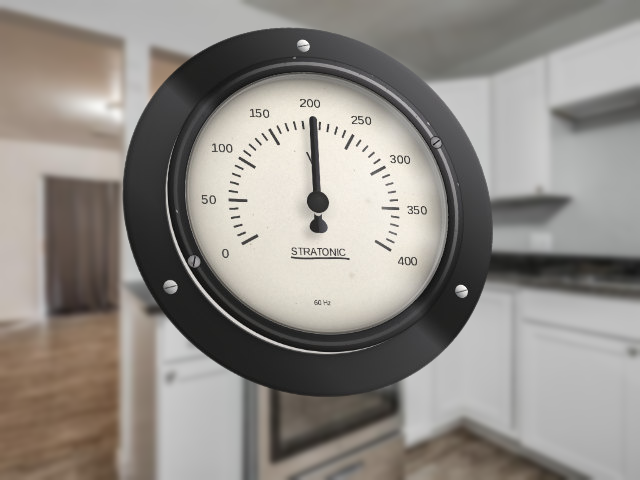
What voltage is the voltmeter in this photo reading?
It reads 200 V
